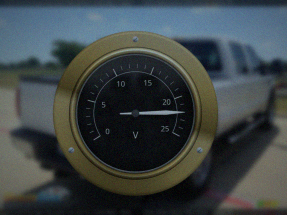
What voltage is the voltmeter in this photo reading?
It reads 22 V
